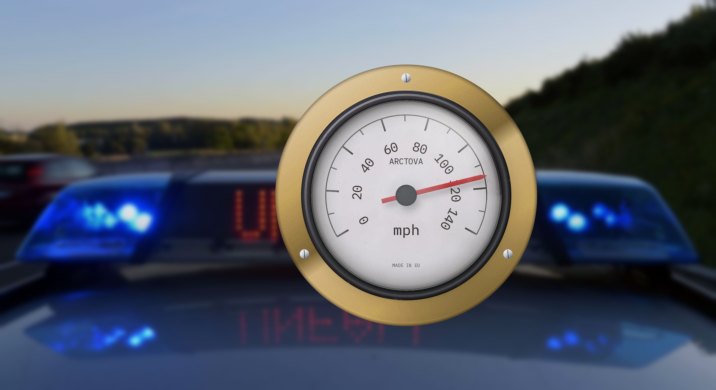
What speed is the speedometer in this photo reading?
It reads 115 mph
